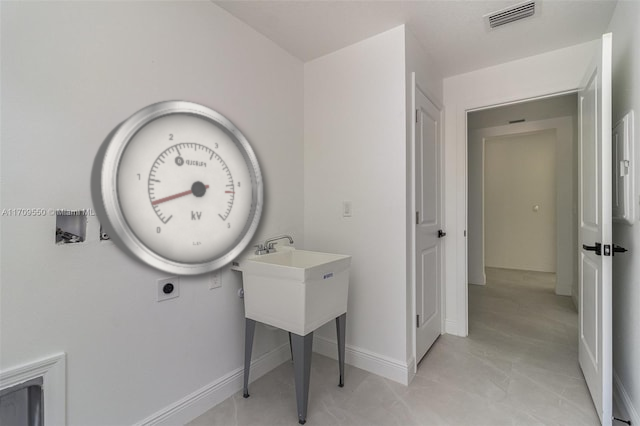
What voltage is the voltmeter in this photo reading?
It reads 0.5 kV
